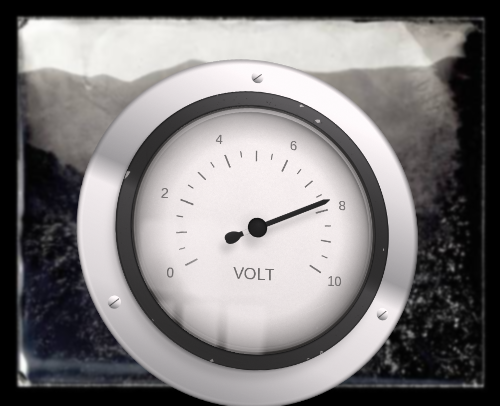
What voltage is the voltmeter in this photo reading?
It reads 7.75 V
